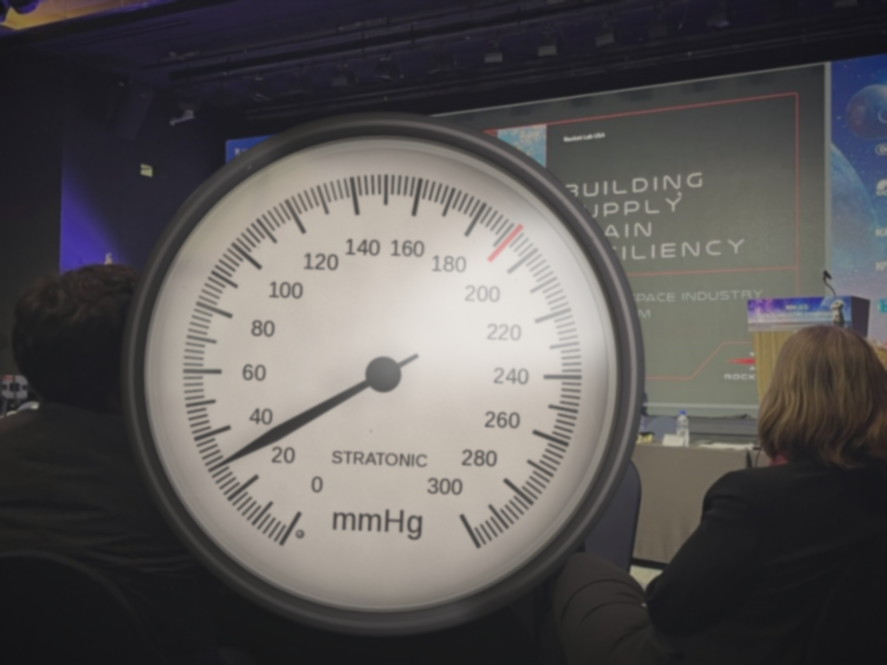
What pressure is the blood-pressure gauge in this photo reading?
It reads 30 mmHg
